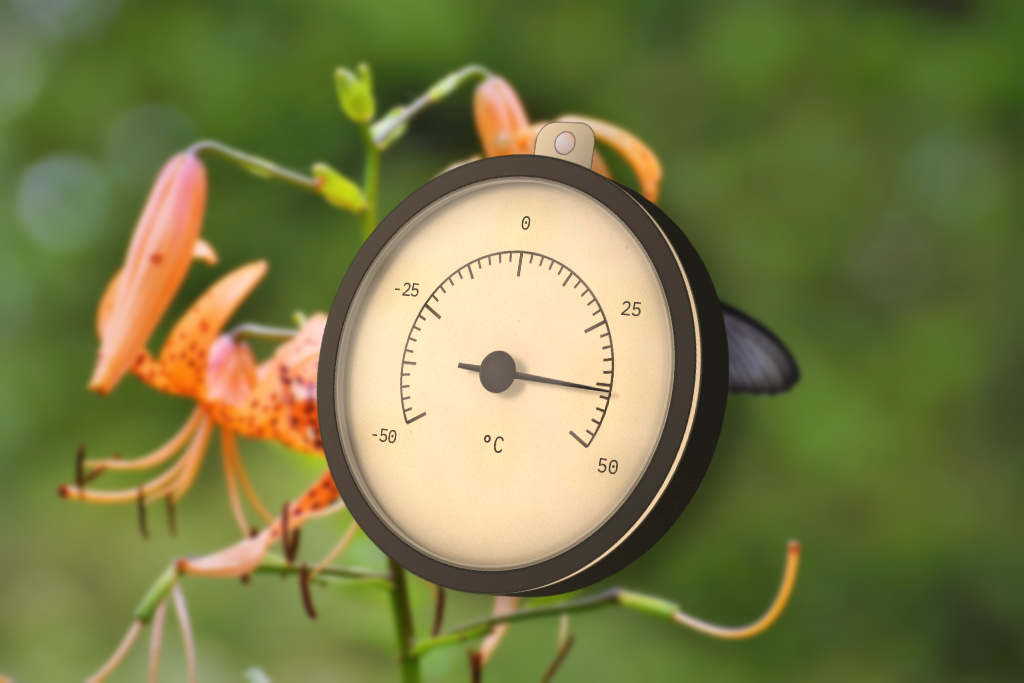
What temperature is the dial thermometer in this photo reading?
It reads 38.75 °C
